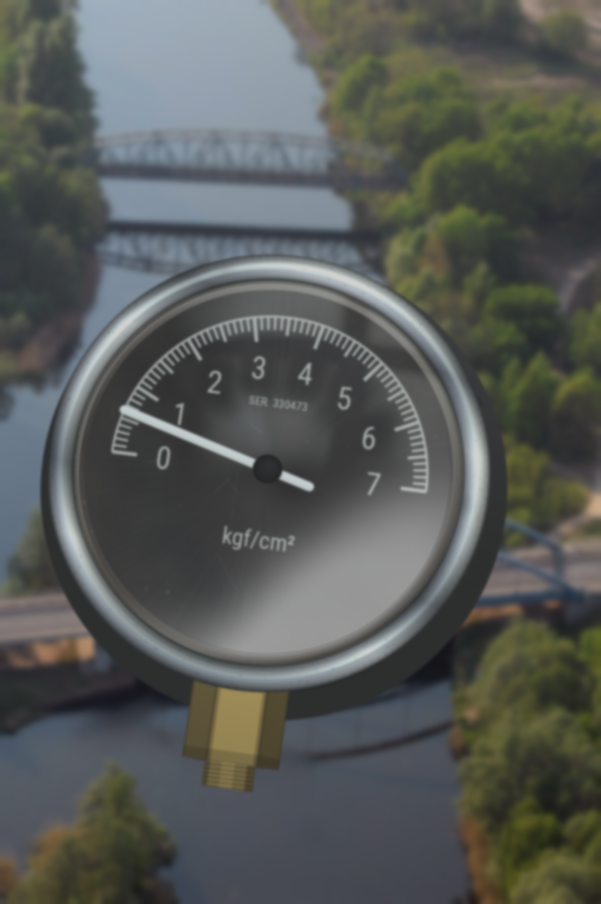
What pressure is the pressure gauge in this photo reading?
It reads 0.6 kg/cm²
